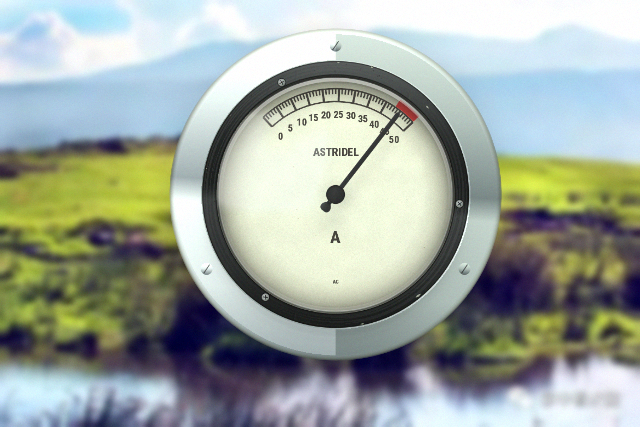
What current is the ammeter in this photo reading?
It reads 45 A
